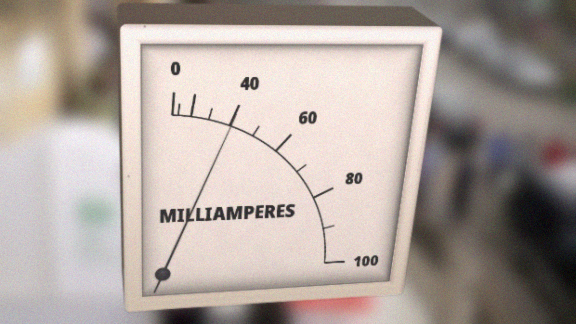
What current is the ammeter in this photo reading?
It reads 40 mA
